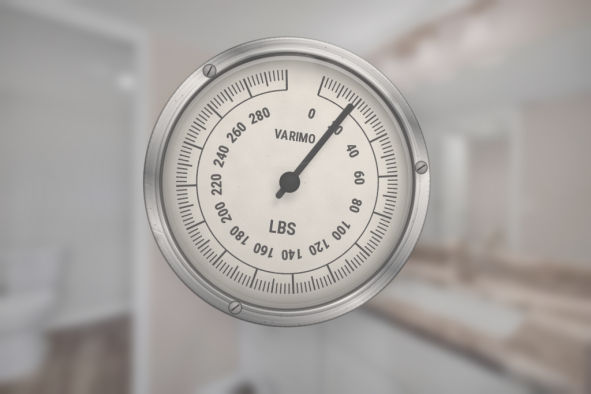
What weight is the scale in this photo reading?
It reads 18 lb
